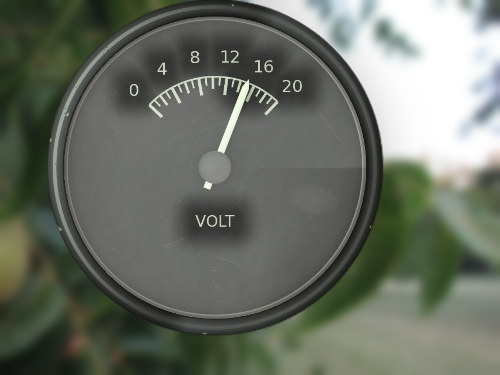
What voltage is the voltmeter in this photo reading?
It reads 15 V
